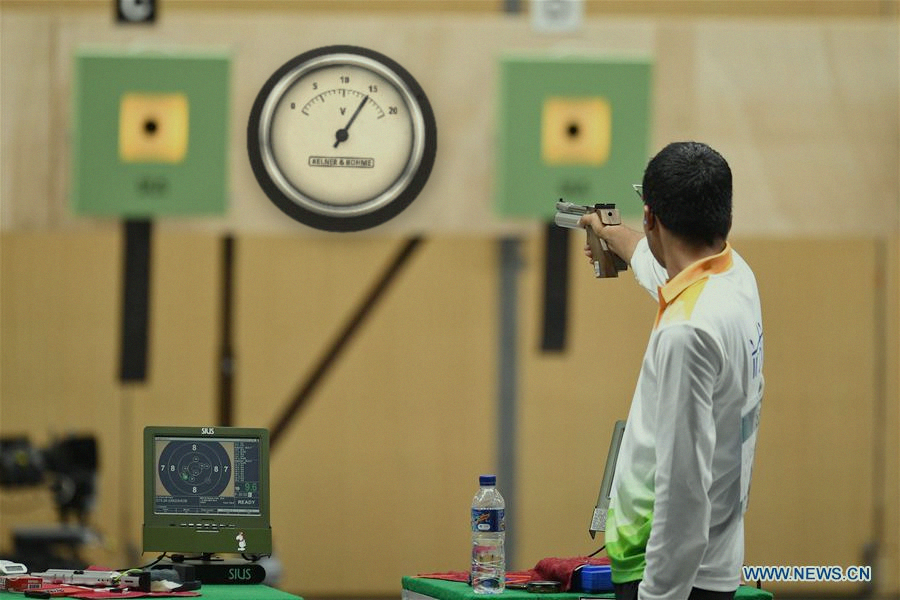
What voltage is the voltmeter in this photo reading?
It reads 15 V
